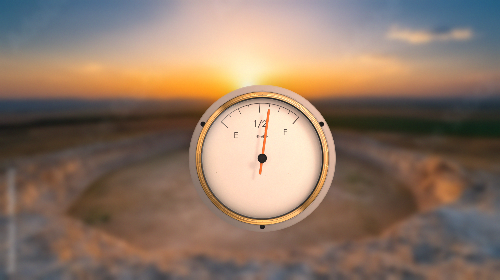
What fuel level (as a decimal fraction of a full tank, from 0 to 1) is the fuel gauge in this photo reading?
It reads 0.625
